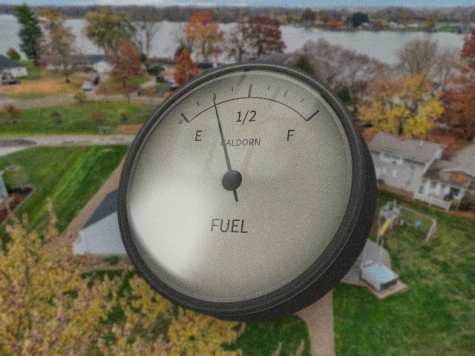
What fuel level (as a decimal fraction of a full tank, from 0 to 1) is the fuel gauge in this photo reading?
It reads 0.25
